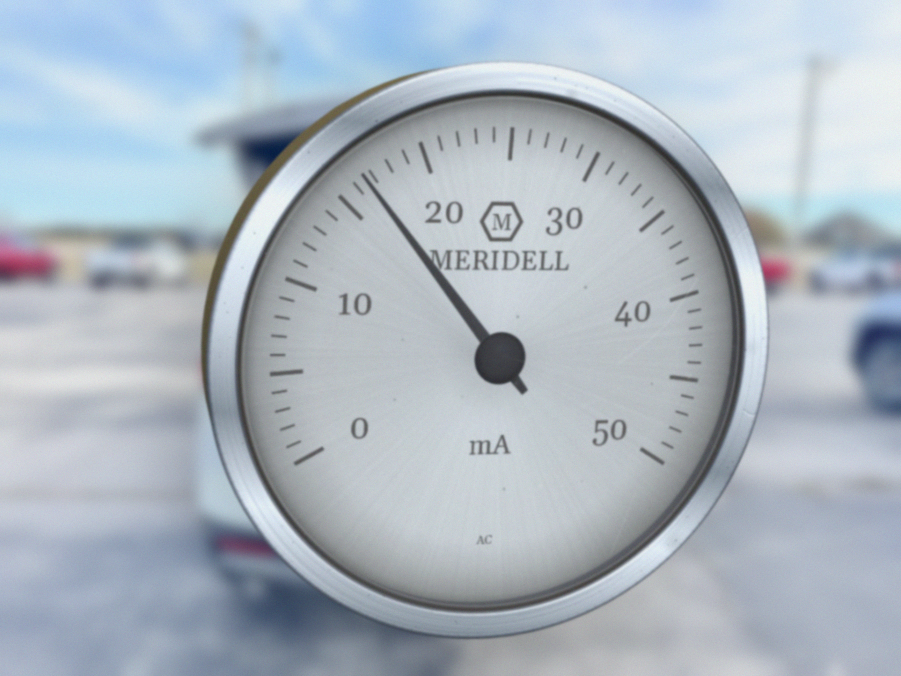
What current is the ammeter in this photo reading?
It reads 16.5 mA
